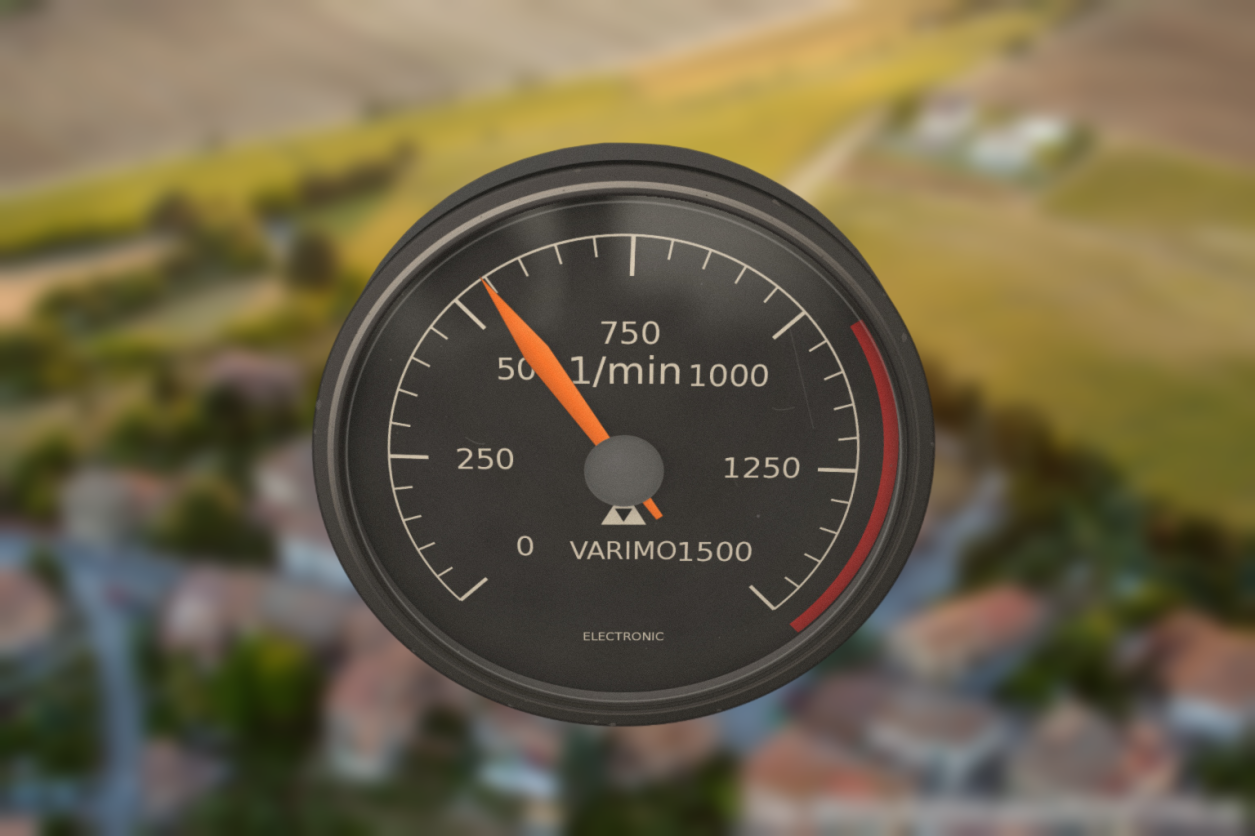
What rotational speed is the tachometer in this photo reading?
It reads 550 rpm
